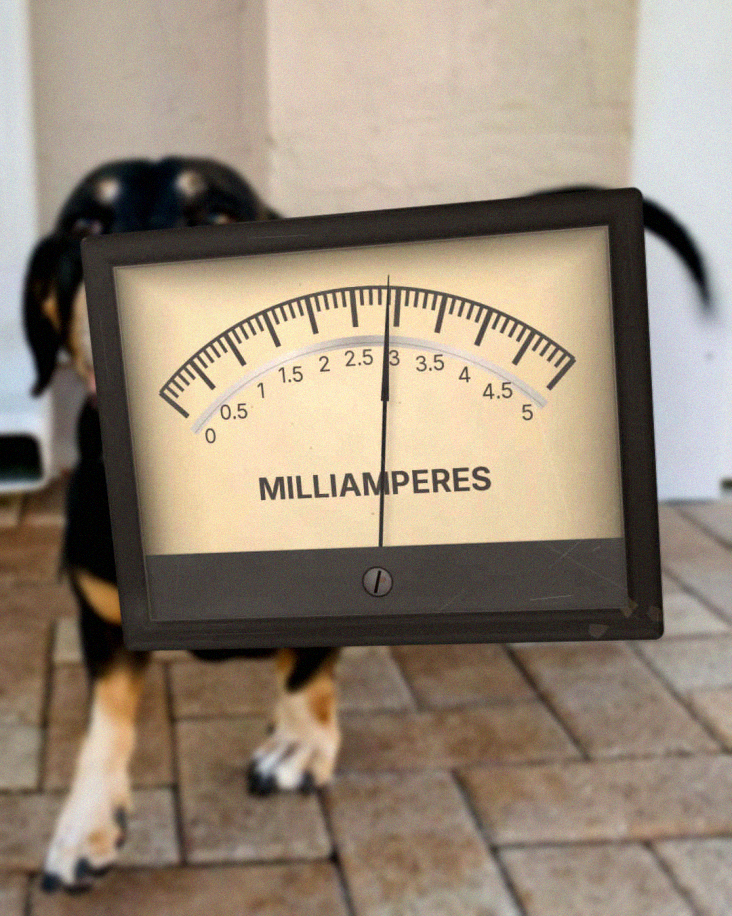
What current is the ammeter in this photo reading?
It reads 2.9 mA
